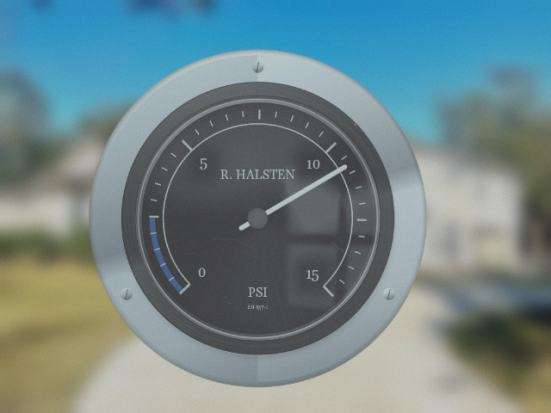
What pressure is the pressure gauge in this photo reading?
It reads 10.75 psi
